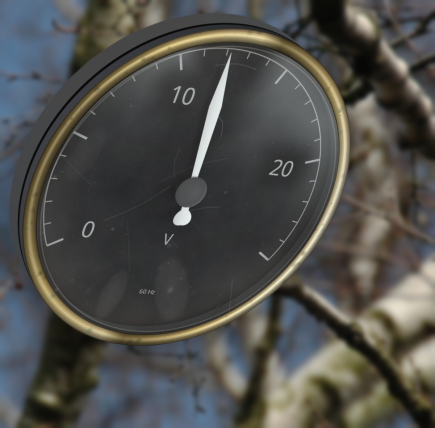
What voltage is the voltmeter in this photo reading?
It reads 12 V
